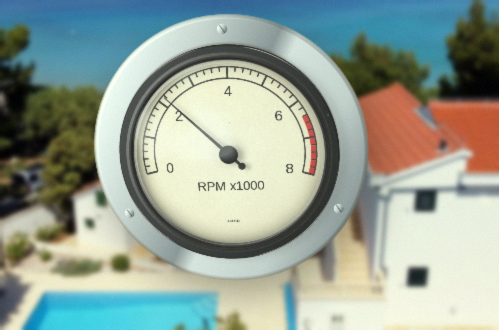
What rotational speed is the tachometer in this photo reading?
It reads 2200 rpm
